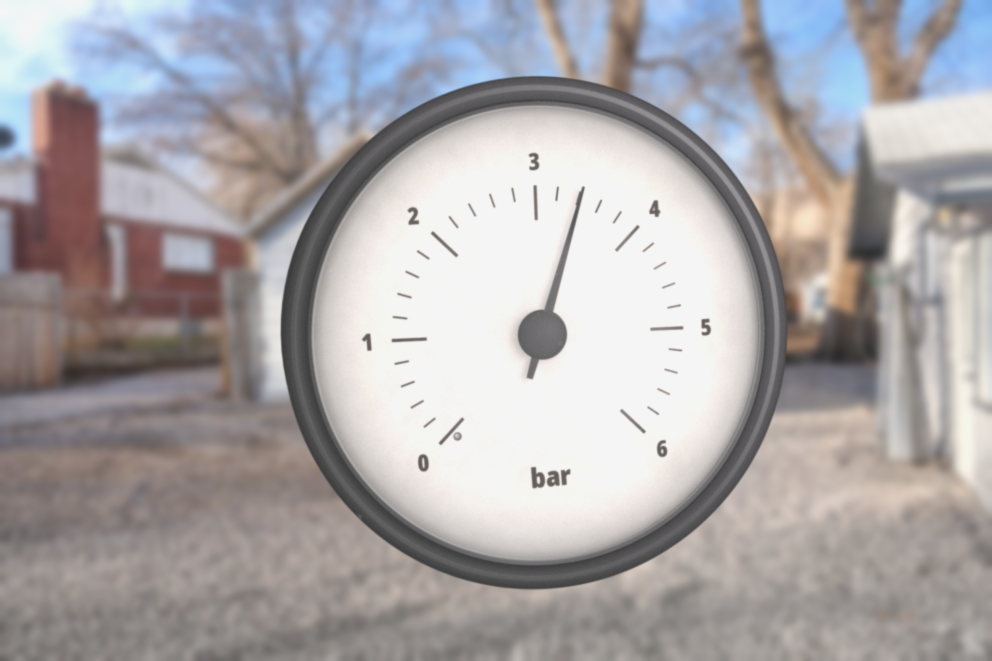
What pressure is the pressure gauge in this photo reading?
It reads 3.4 bar
